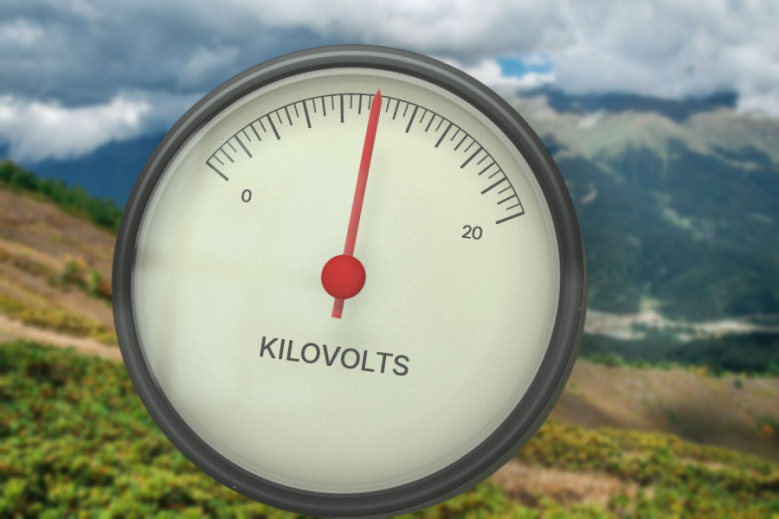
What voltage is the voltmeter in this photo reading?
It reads 10 kV
